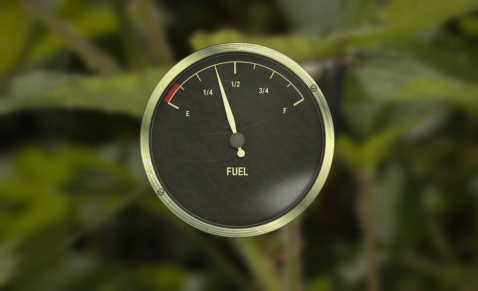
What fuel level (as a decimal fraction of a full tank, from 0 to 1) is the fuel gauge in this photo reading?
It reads 0.375
